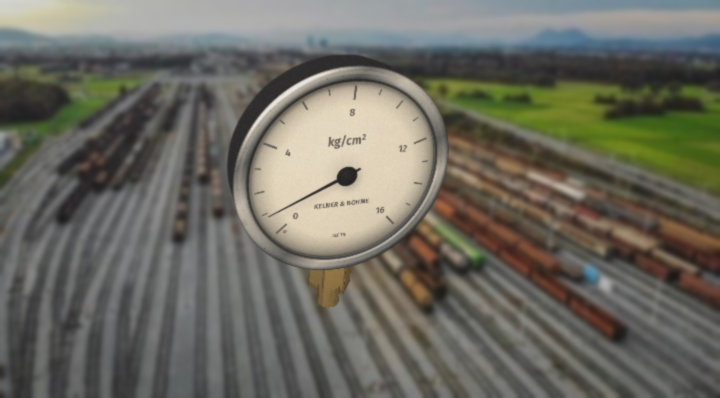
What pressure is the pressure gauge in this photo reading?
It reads 1 kg/cm²
